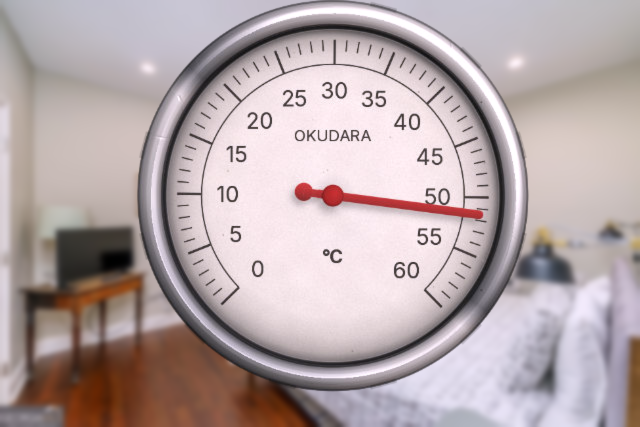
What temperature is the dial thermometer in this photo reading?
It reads 51.5 °C
